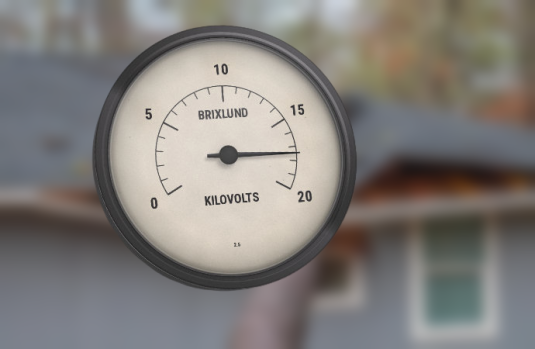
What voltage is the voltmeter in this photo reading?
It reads 17.5 kV
